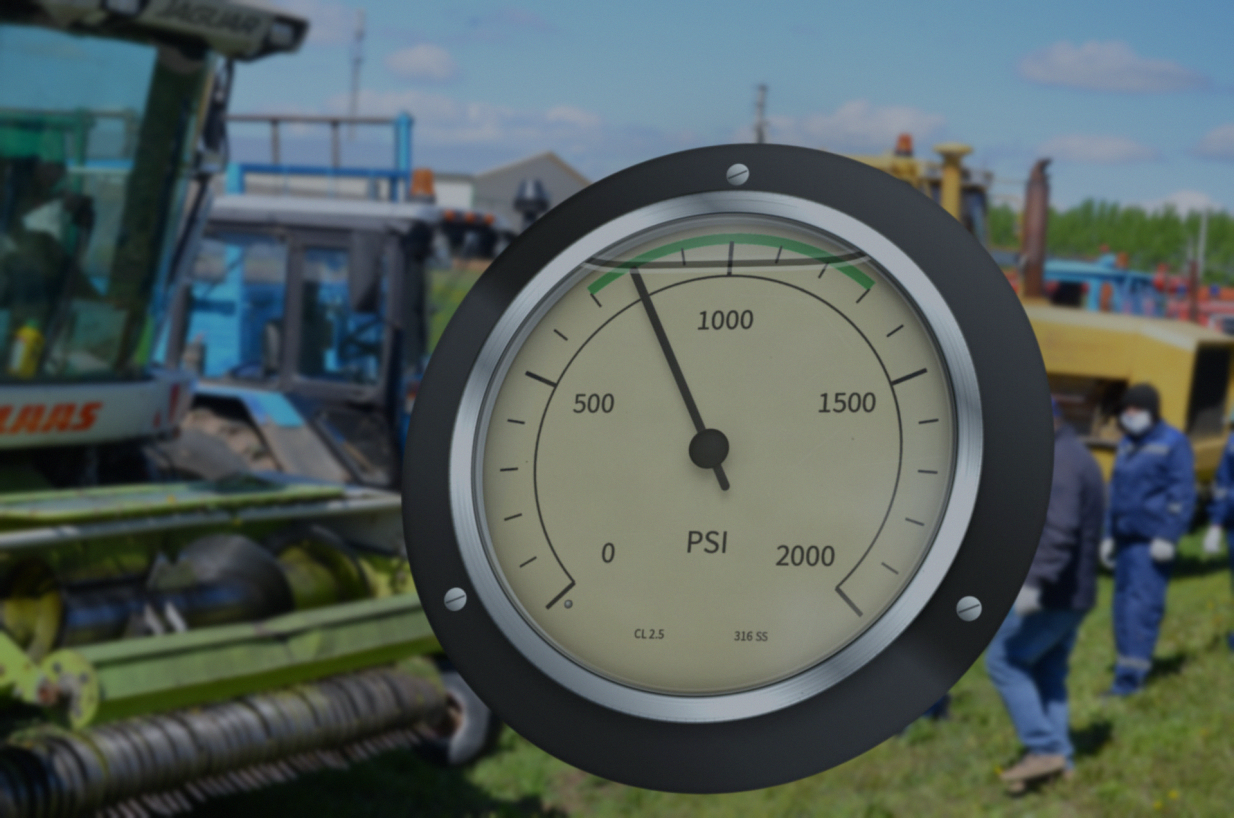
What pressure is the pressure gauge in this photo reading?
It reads 800 psi
